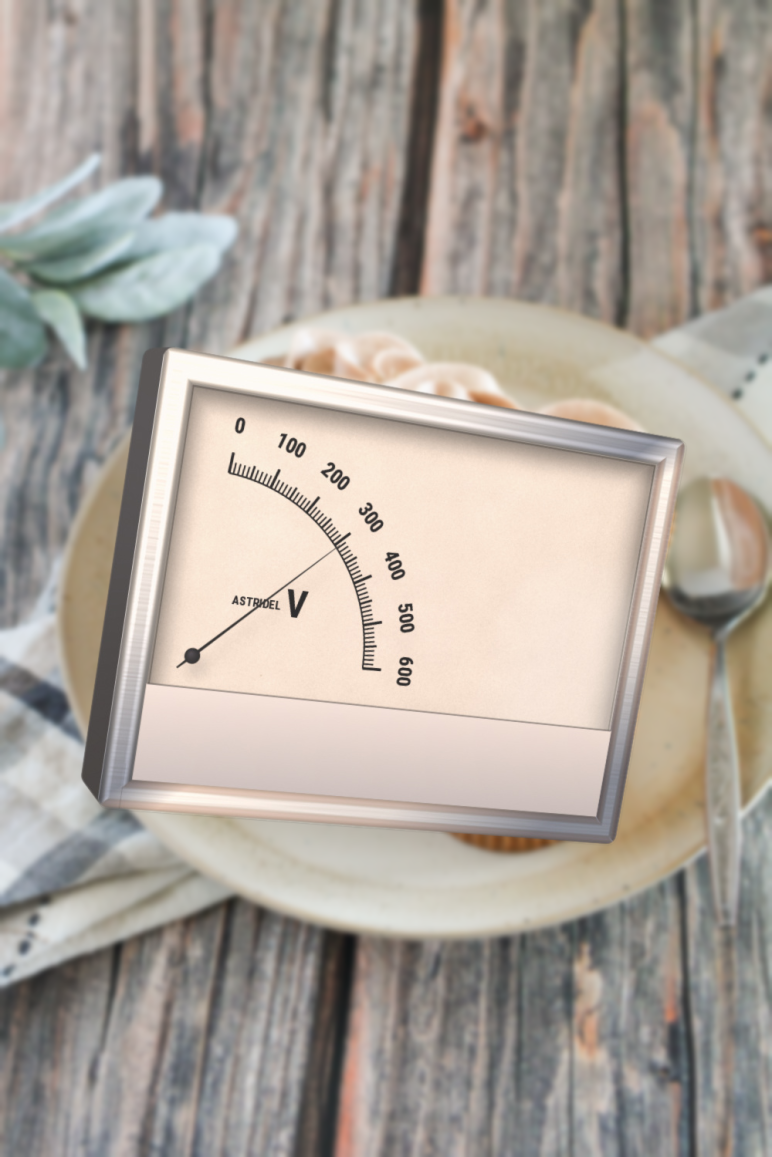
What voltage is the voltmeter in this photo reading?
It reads 300 V
